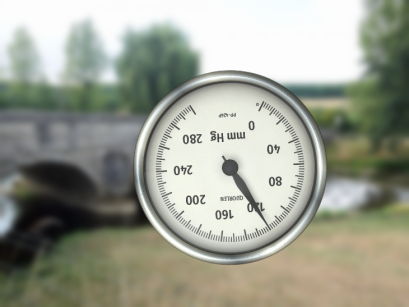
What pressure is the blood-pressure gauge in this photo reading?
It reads 120 mmHg
